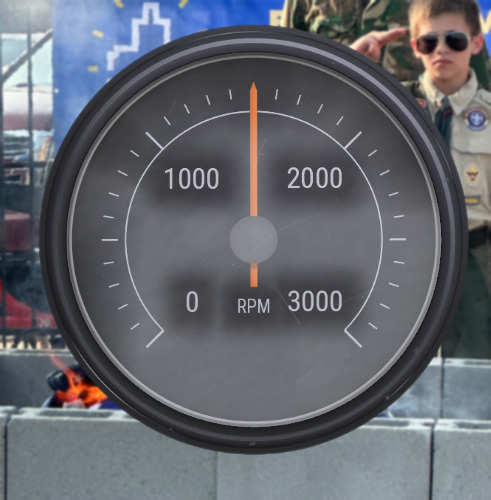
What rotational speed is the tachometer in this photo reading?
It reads 1500 rpm
